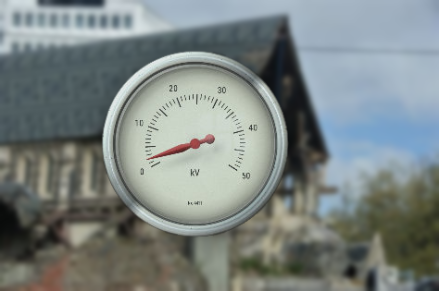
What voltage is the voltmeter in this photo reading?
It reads 2 kV
